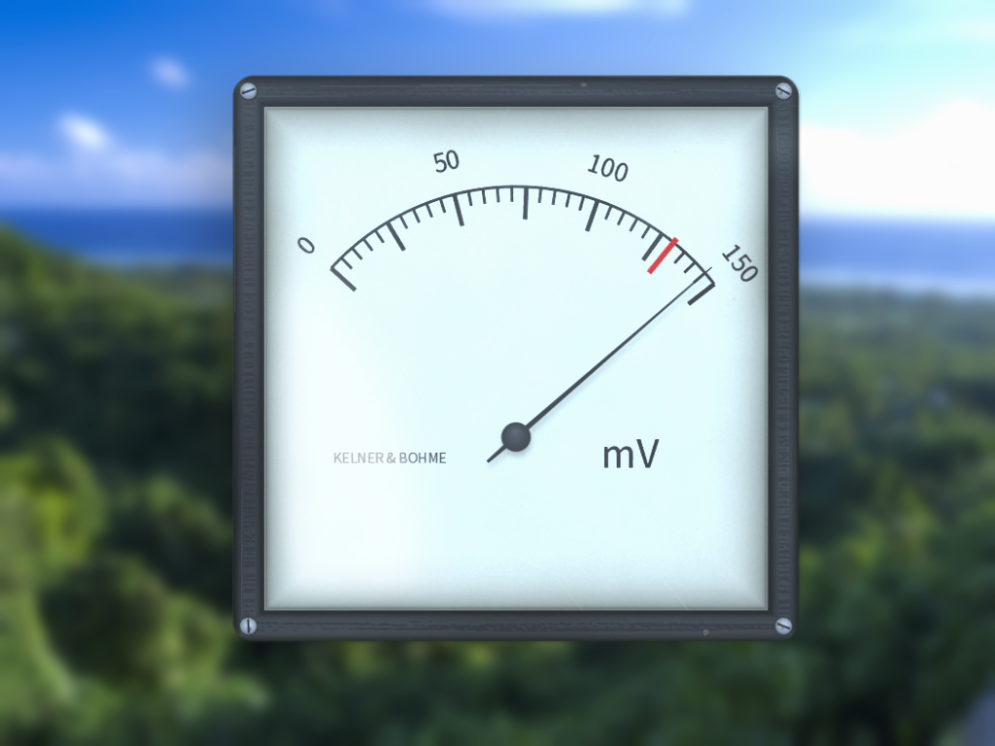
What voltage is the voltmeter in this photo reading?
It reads 145 mV
